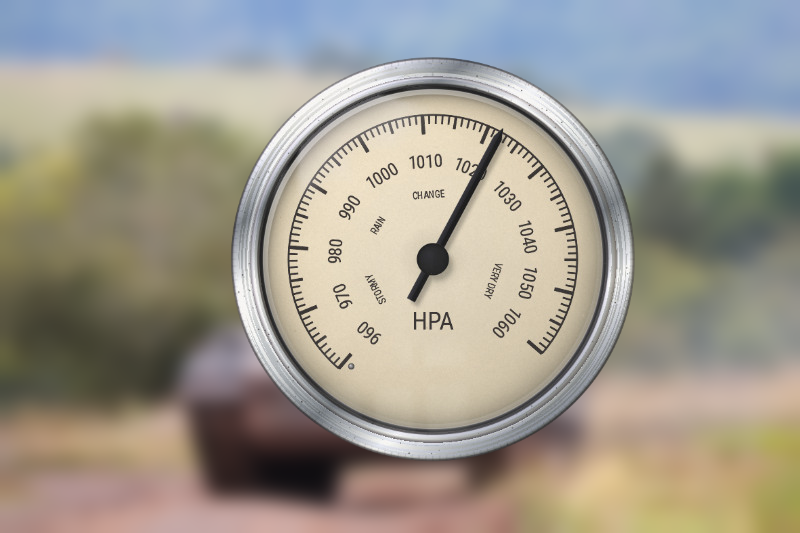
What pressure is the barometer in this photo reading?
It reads 1022 hPa
